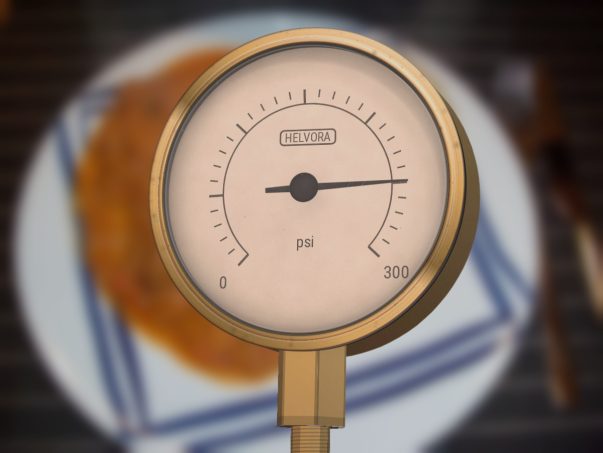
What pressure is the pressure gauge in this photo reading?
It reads 250 psi
